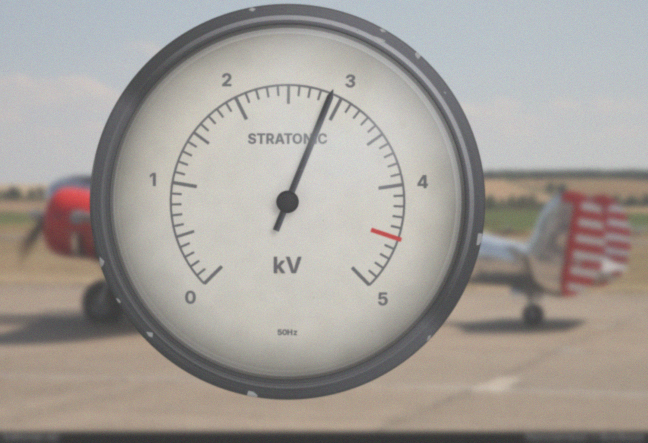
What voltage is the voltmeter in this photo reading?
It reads 2.9 kV
